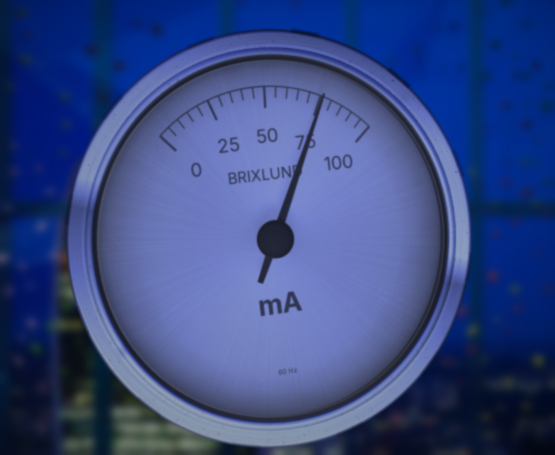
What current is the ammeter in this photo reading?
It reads 75 mA
